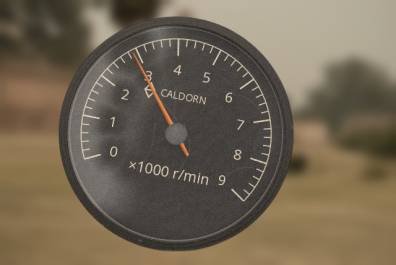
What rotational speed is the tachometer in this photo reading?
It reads 2900 rpm
